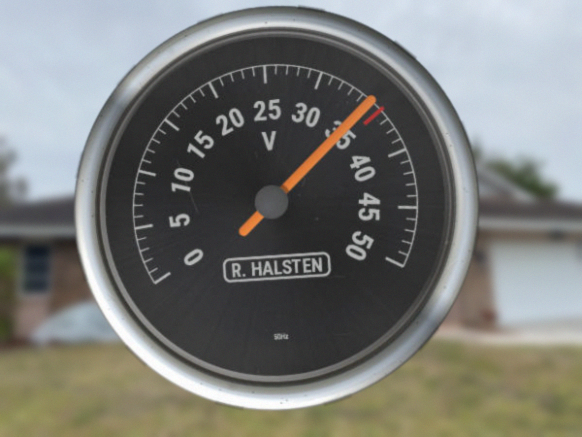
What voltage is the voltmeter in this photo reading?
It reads 35 V
